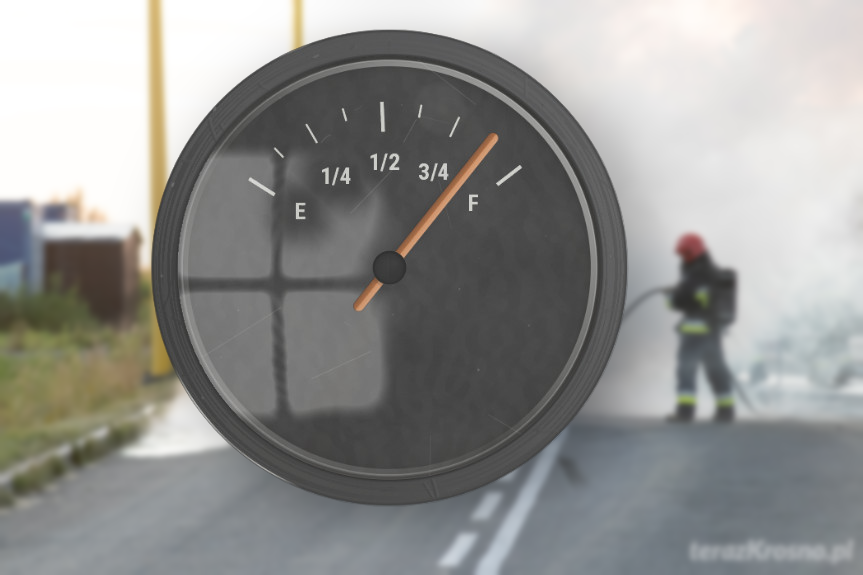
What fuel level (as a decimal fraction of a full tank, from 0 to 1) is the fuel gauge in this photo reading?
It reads 0.875
